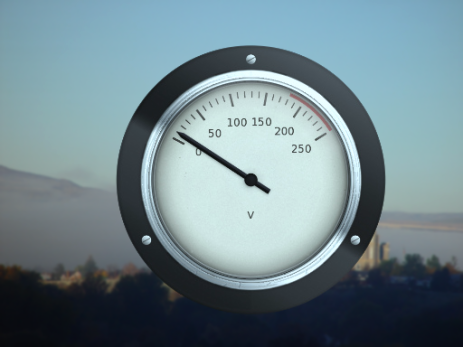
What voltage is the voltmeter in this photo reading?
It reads 10 V
